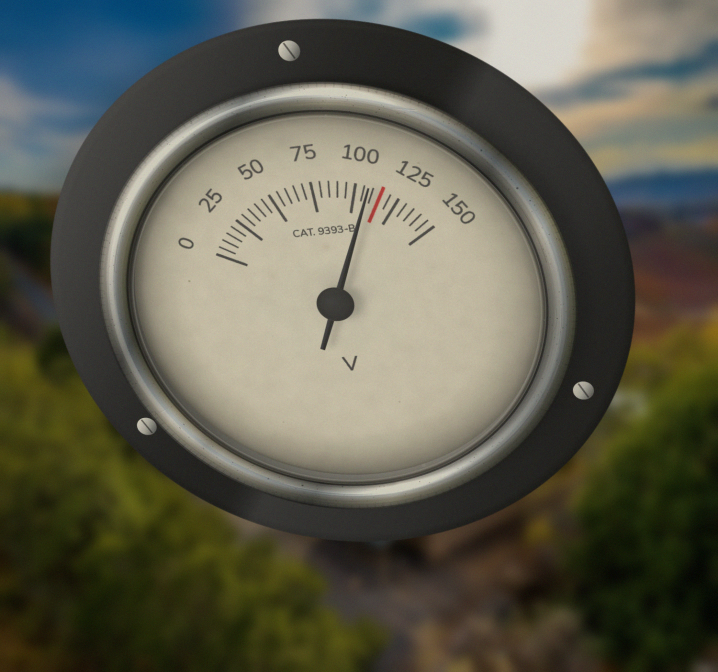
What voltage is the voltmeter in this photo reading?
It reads 107.5 V
